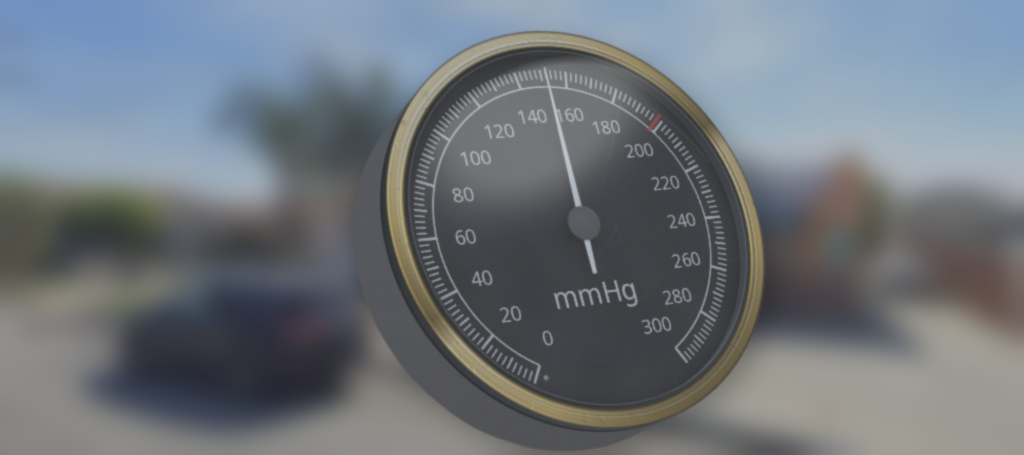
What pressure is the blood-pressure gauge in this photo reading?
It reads 150 mmHg
